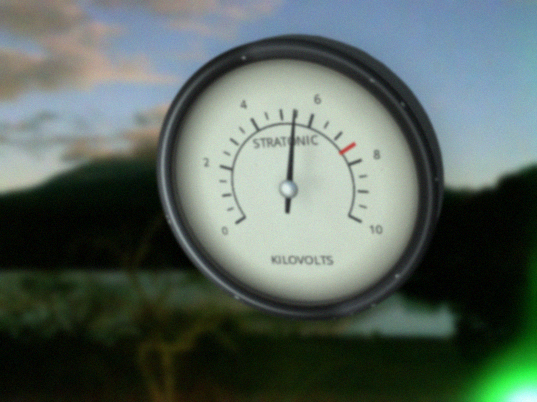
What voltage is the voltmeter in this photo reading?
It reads 5.5 kV
